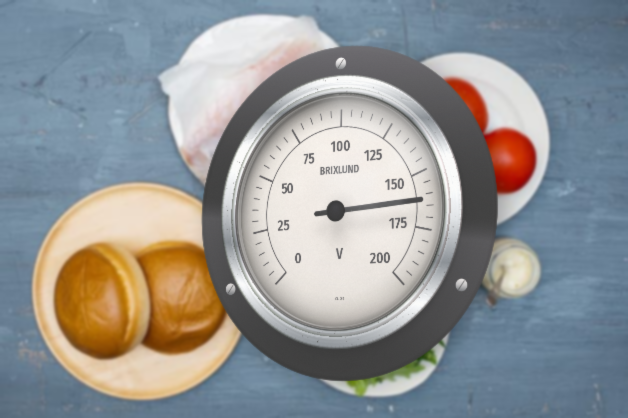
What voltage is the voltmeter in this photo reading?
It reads 162.5 V
